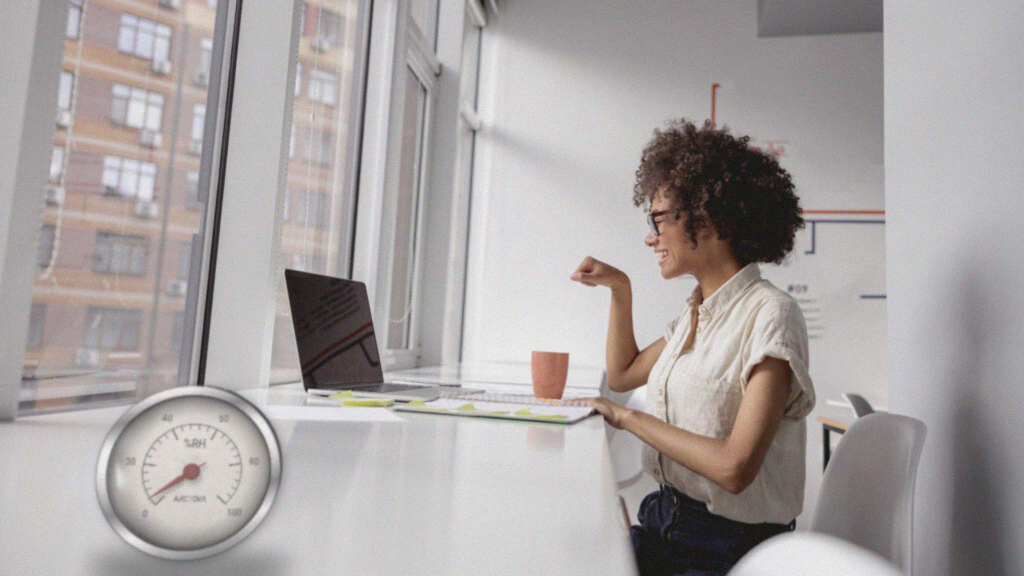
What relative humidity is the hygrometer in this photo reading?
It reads 4 %
